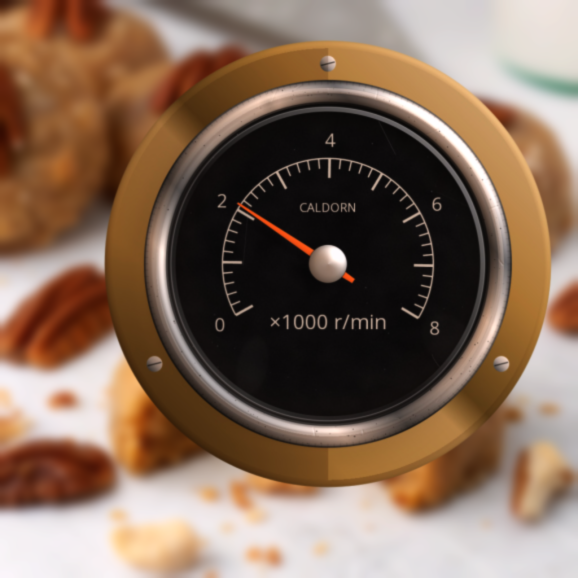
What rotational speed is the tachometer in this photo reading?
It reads 2100 rpm
